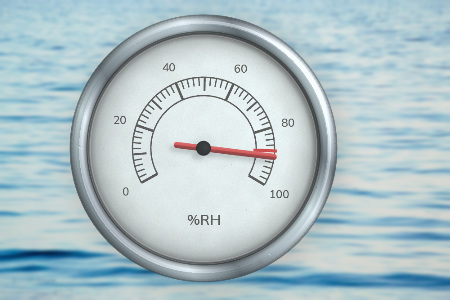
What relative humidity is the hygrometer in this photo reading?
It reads 90 %
